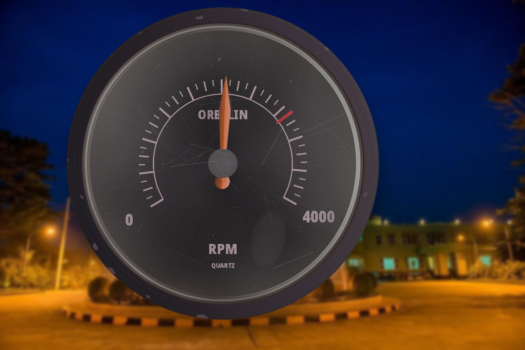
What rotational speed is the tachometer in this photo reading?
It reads 2050 rpm
